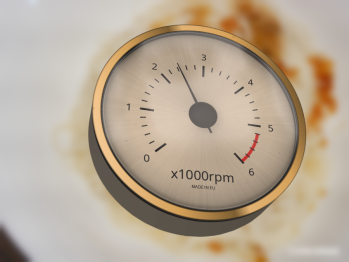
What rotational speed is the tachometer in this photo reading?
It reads 2400 rpm
